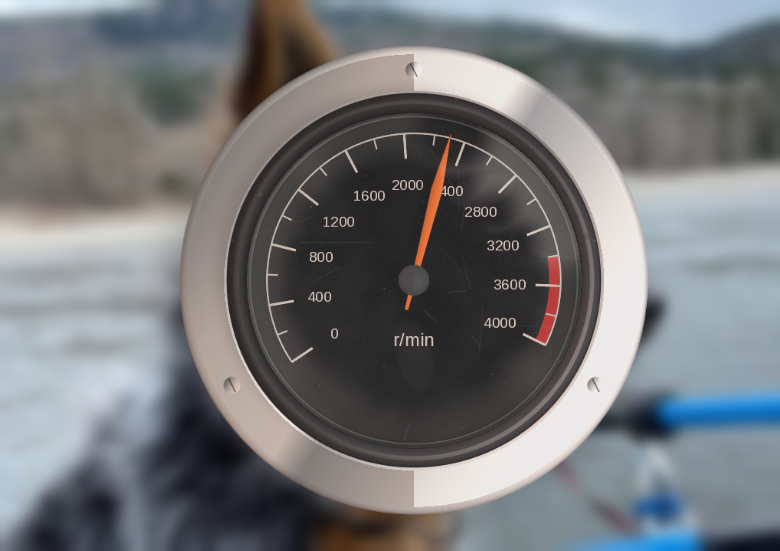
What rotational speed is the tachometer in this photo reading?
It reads 2300 rpm
